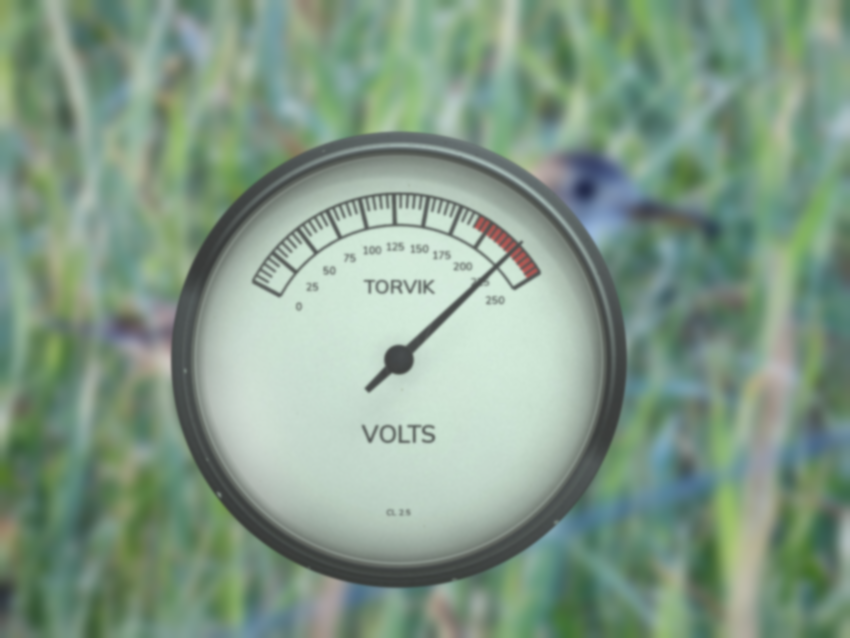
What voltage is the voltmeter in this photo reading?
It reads 225 V
